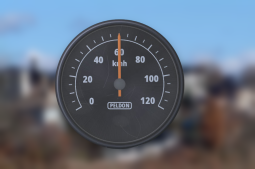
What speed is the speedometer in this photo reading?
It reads 60 km/h
